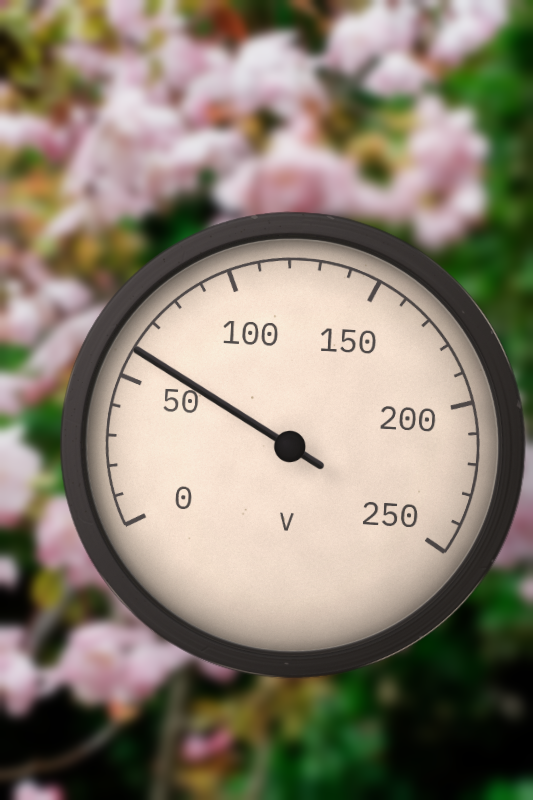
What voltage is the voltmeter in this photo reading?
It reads 60 V
